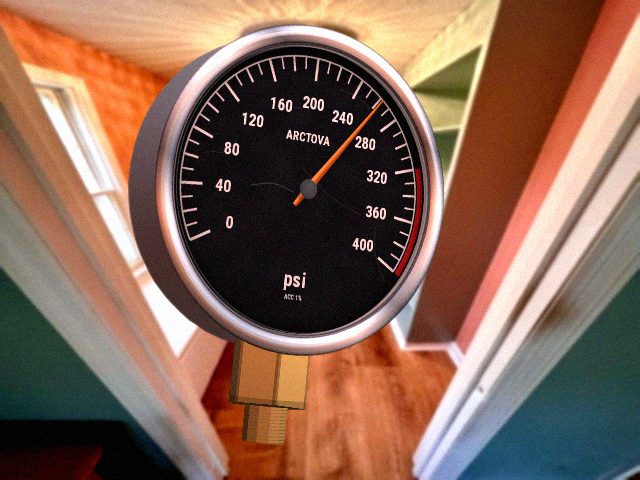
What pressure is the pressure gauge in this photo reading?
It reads 260 psi
